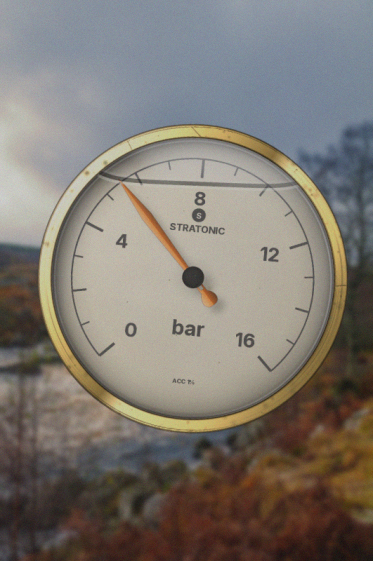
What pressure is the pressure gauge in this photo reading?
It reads 5.5 bar
